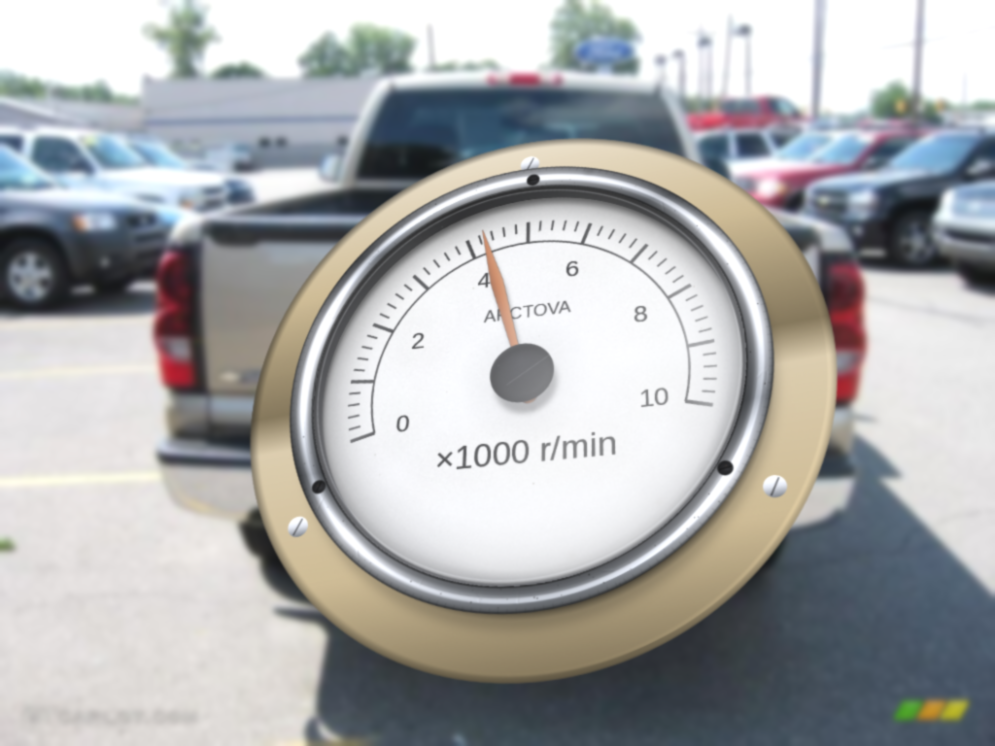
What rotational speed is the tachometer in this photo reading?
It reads 4300 rpm
